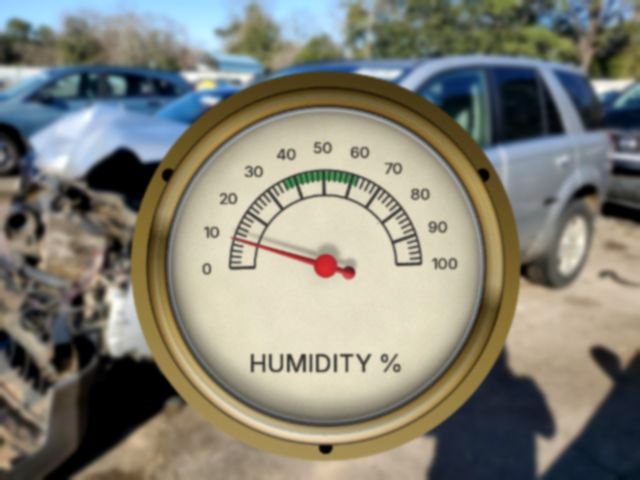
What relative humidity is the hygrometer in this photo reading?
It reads 10 %
